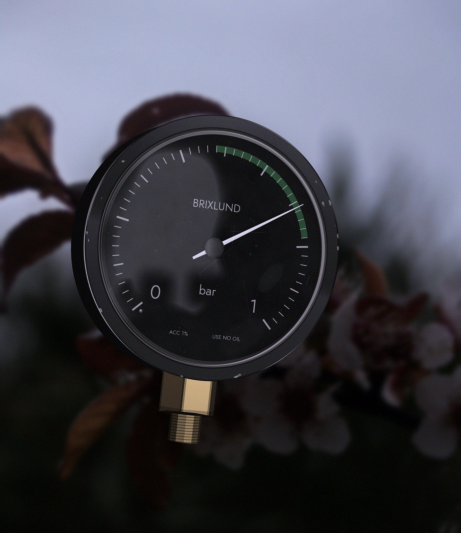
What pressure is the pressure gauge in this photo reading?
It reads 0.71 bar
